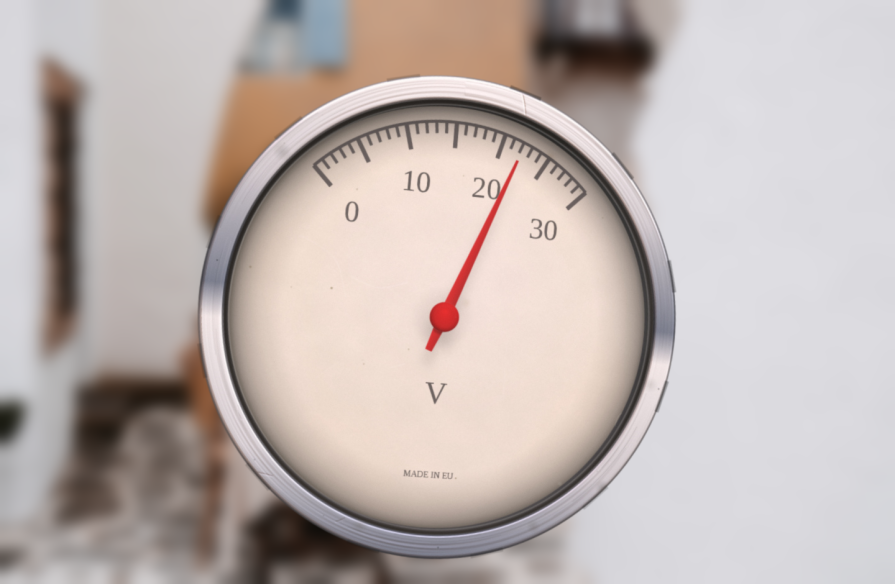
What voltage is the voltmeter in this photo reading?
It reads 22 V
